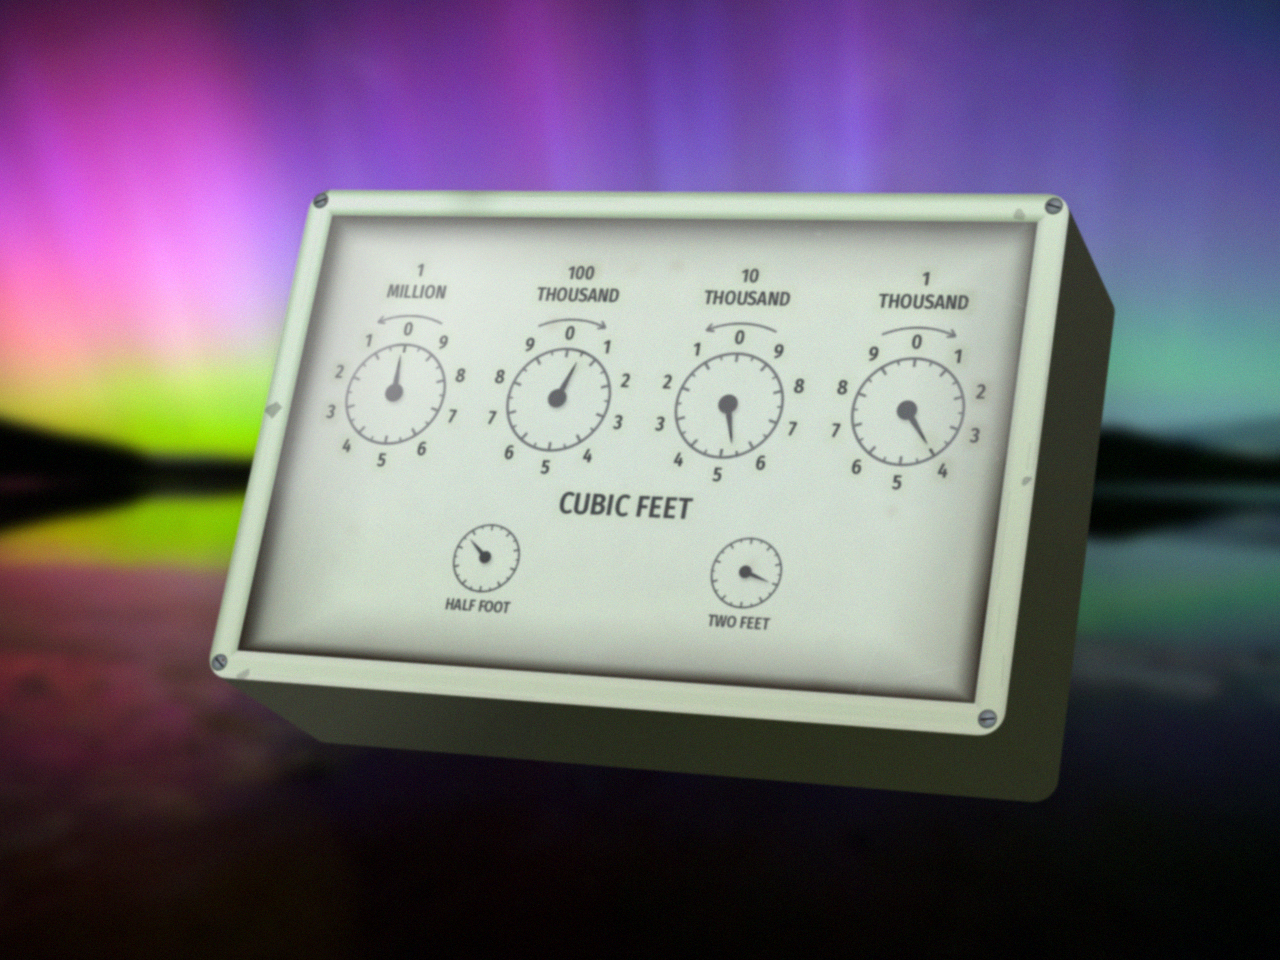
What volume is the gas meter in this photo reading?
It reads 5400 ft³
